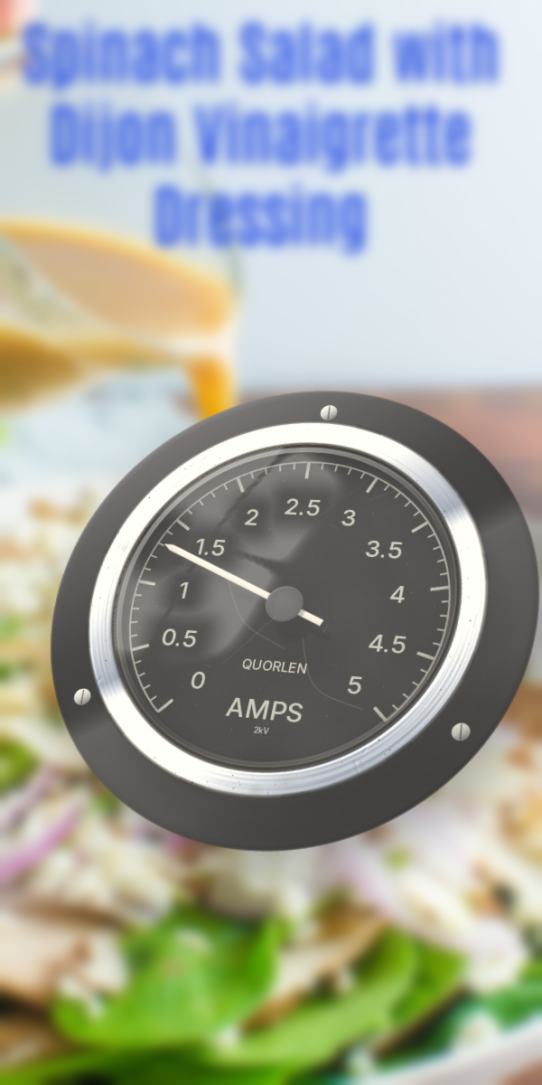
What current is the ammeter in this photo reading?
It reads 1.3 A
